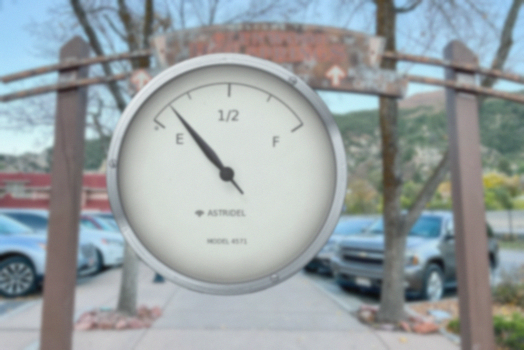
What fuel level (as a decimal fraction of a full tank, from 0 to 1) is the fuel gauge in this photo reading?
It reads 0.125
